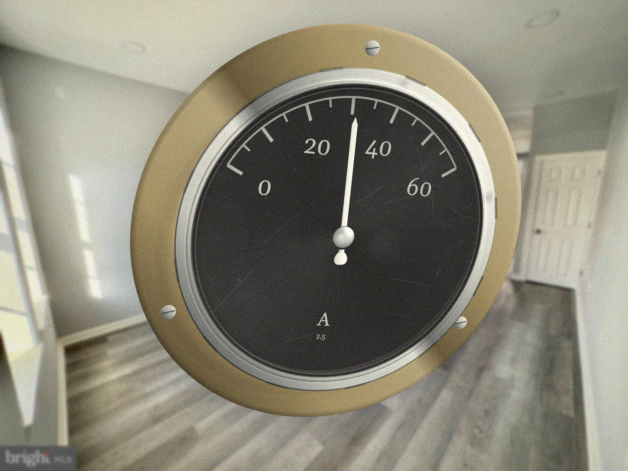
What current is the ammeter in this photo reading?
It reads 30 A
